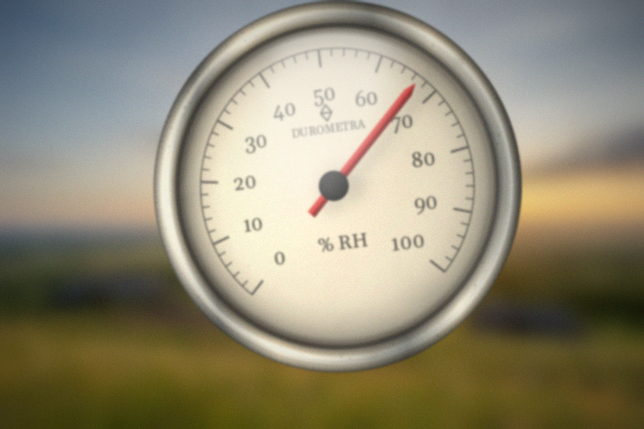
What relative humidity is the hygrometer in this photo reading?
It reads 67 %
